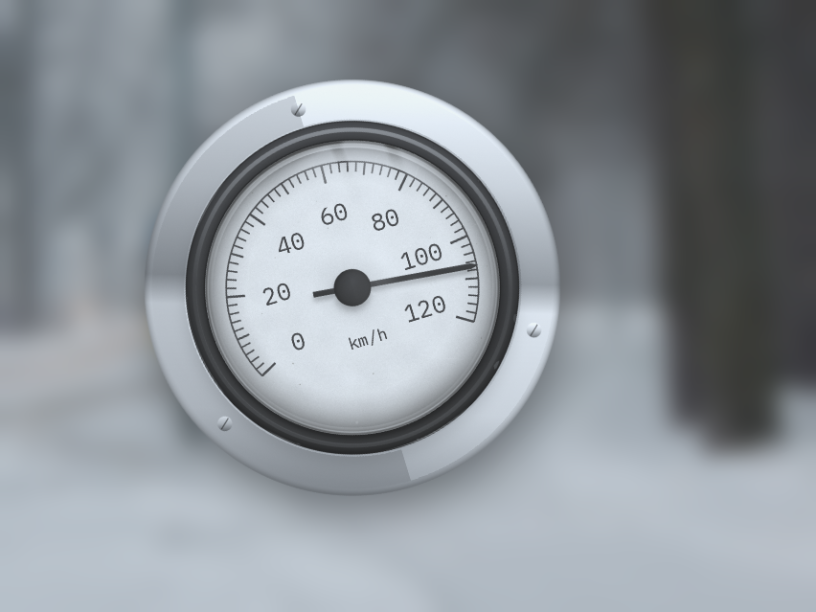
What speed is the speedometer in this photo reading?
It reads 107 km/h
